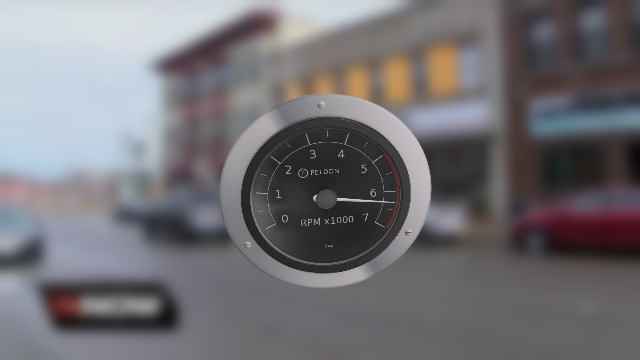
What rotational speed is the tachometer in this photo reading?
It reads 6250 rpm
